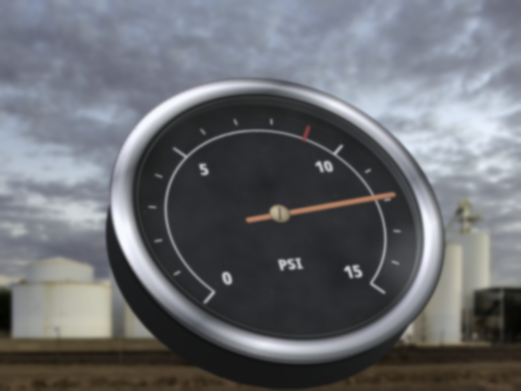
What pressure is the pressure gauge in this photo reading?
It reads 12 psi
